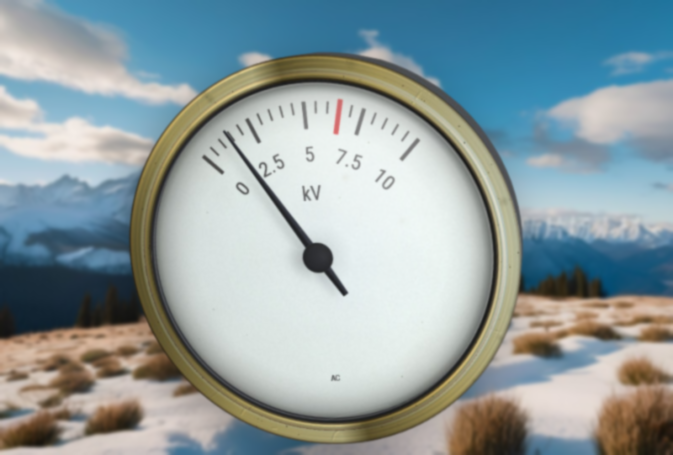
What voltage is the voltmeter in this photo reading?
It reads 1.5 kV
